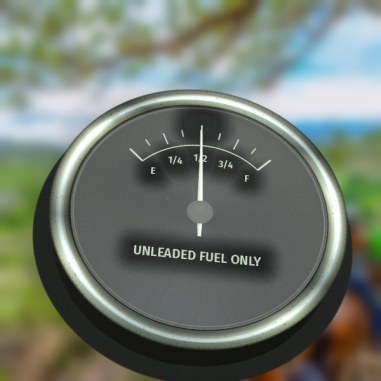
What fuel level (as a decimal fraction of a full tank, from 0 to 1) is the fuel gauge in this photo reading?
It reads 0.5
